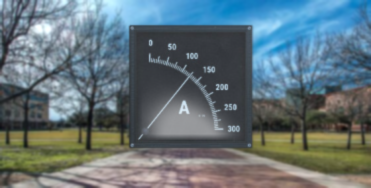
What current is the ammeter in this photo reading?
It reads 125 A
